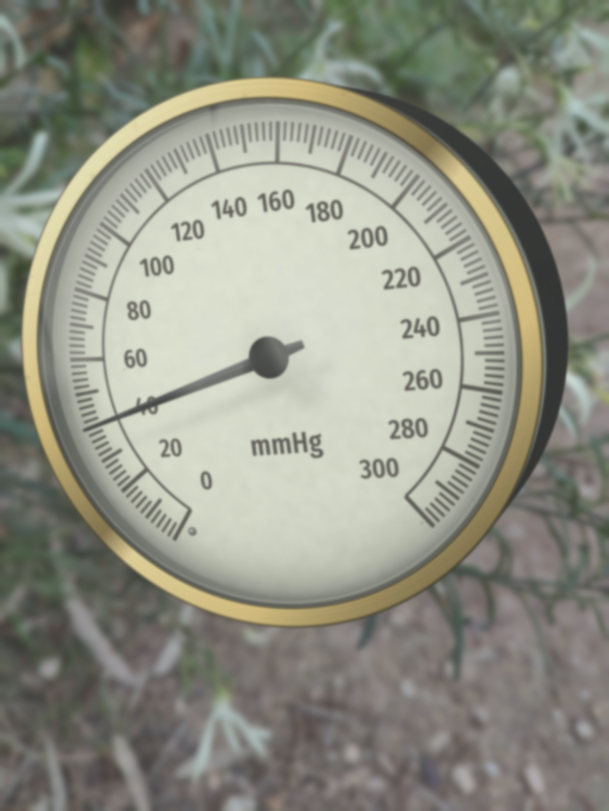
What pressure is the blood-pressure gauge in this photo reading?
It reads 40 mmHg
